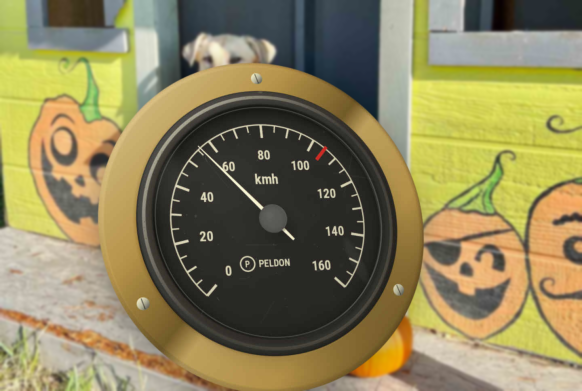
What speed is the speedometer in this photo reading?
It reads 55 km/h
